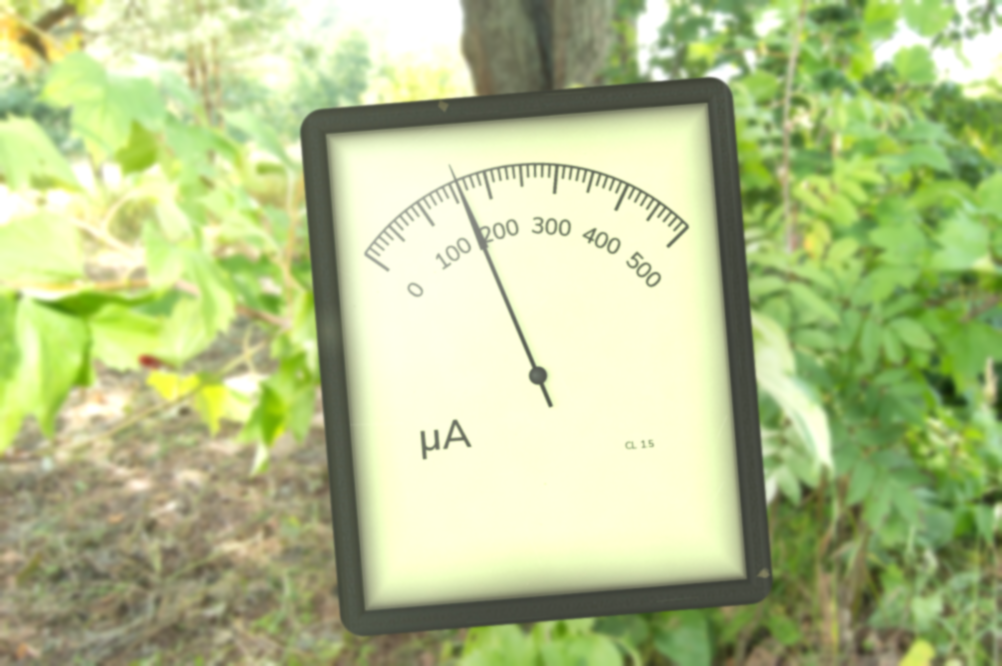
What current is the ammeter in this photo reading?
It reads 160 µA
